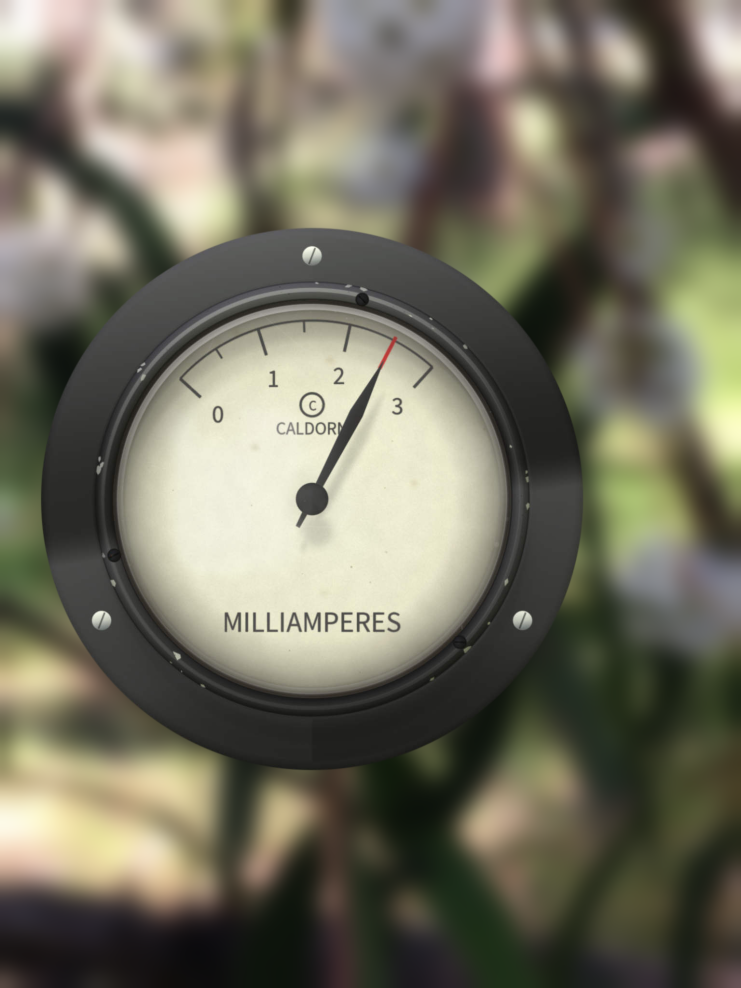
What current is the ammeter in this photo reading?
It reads 2.5 mA
